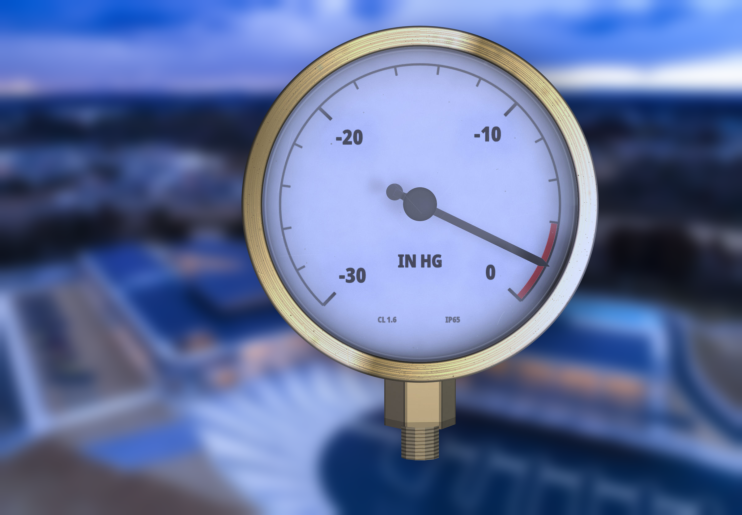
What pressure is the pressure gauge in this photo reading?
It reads -2 inHg
